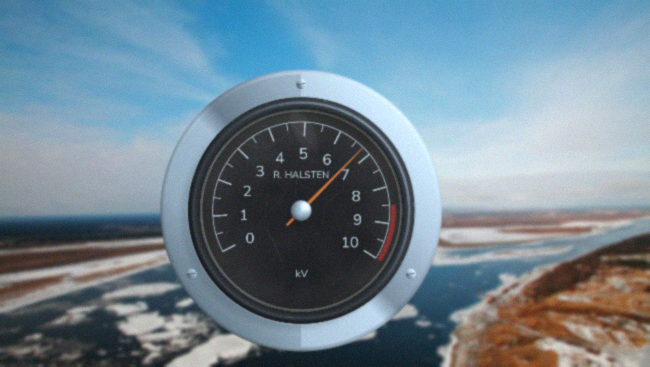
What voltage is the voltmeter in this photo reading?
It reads 6.75 kV
